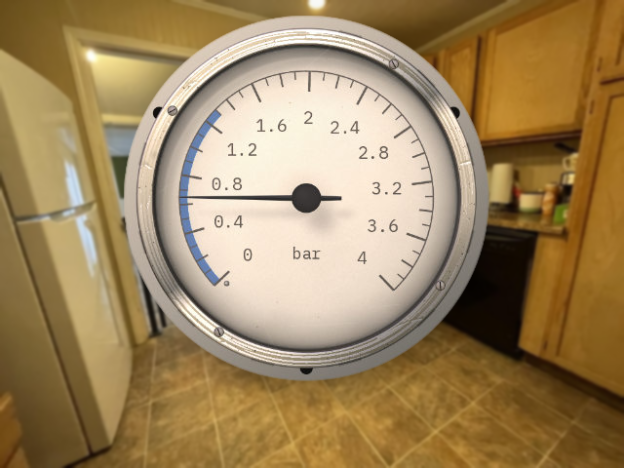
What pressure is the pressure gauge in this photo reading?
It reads 0.65 bar
